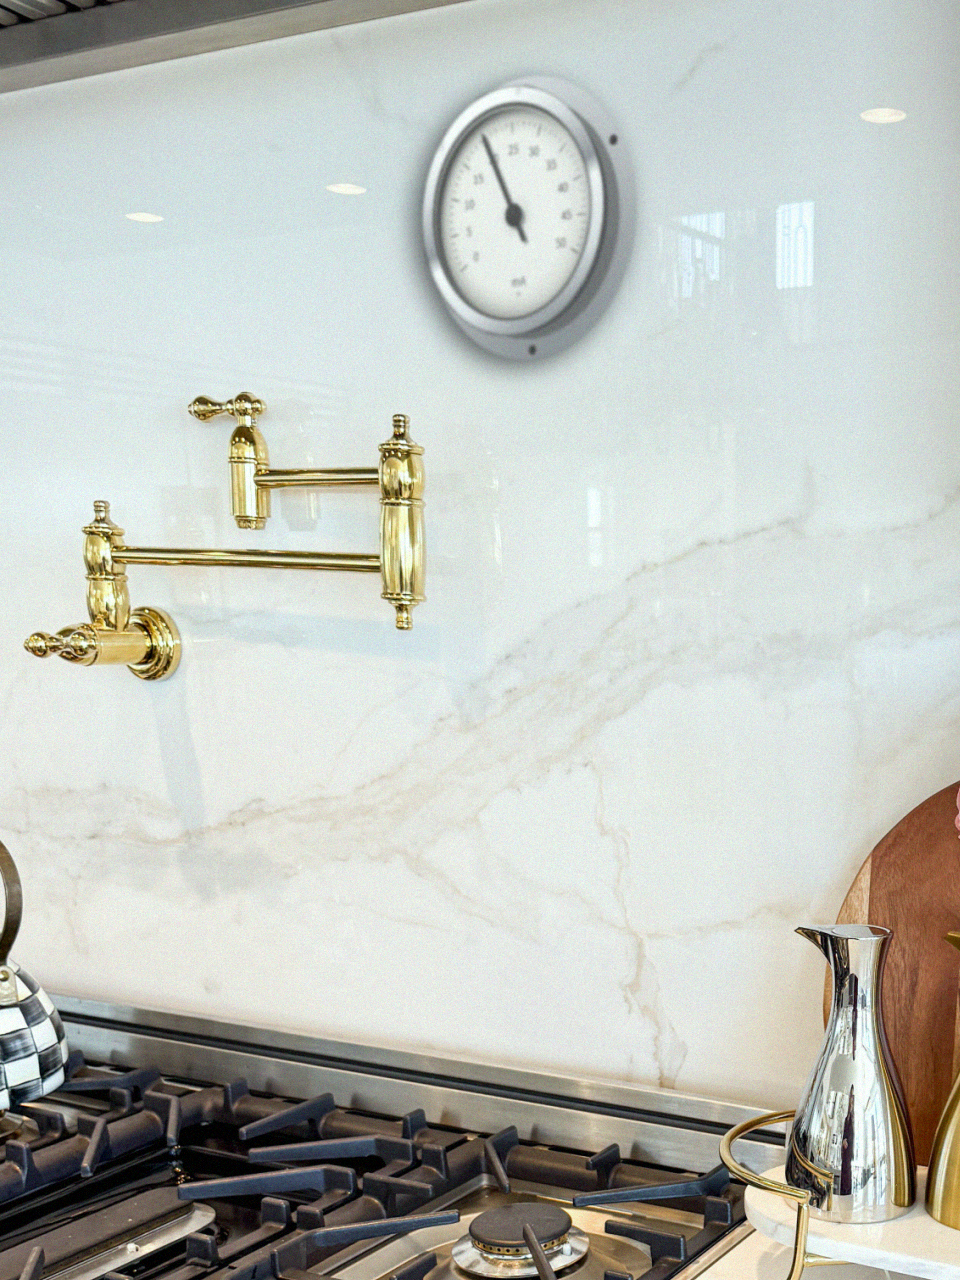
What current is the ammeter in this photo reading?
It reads 20 mA
